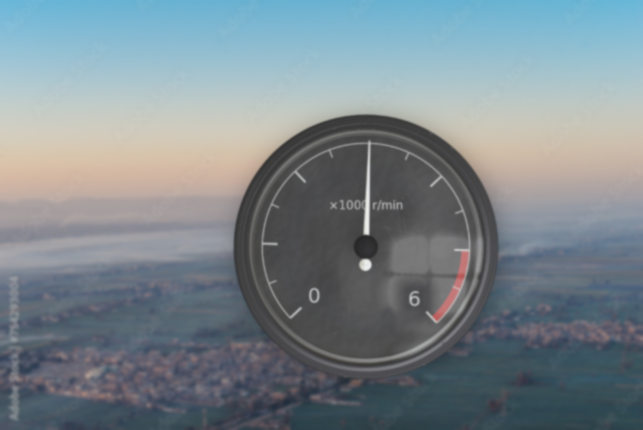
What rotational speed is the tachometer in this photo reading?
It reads 3000 rpm
